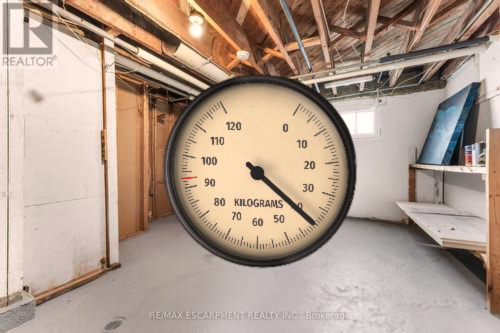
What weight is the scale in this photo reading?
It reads 40 kg
